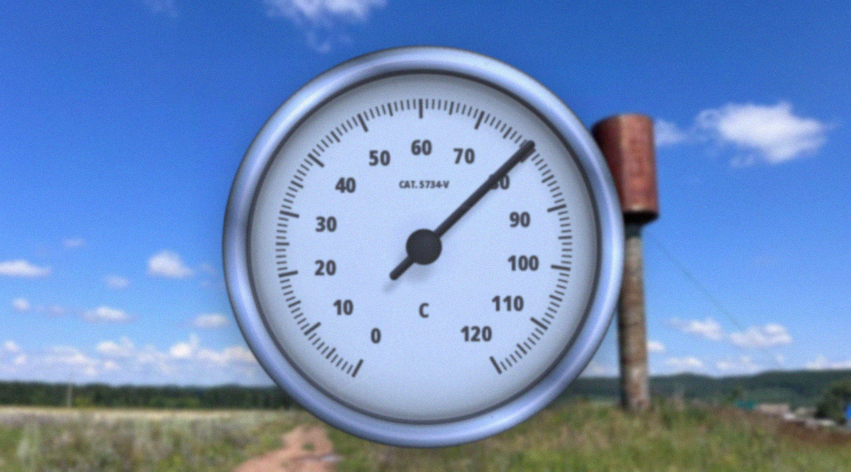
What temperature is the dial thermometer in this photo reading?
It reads 79 °C
